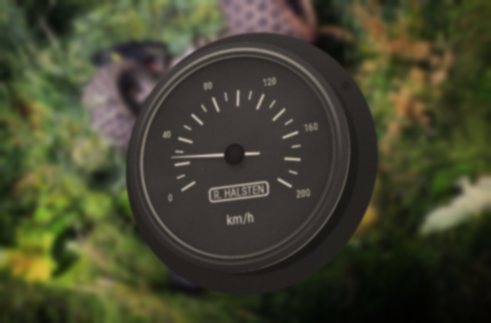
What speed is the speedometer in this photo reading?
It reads 25 km/h
